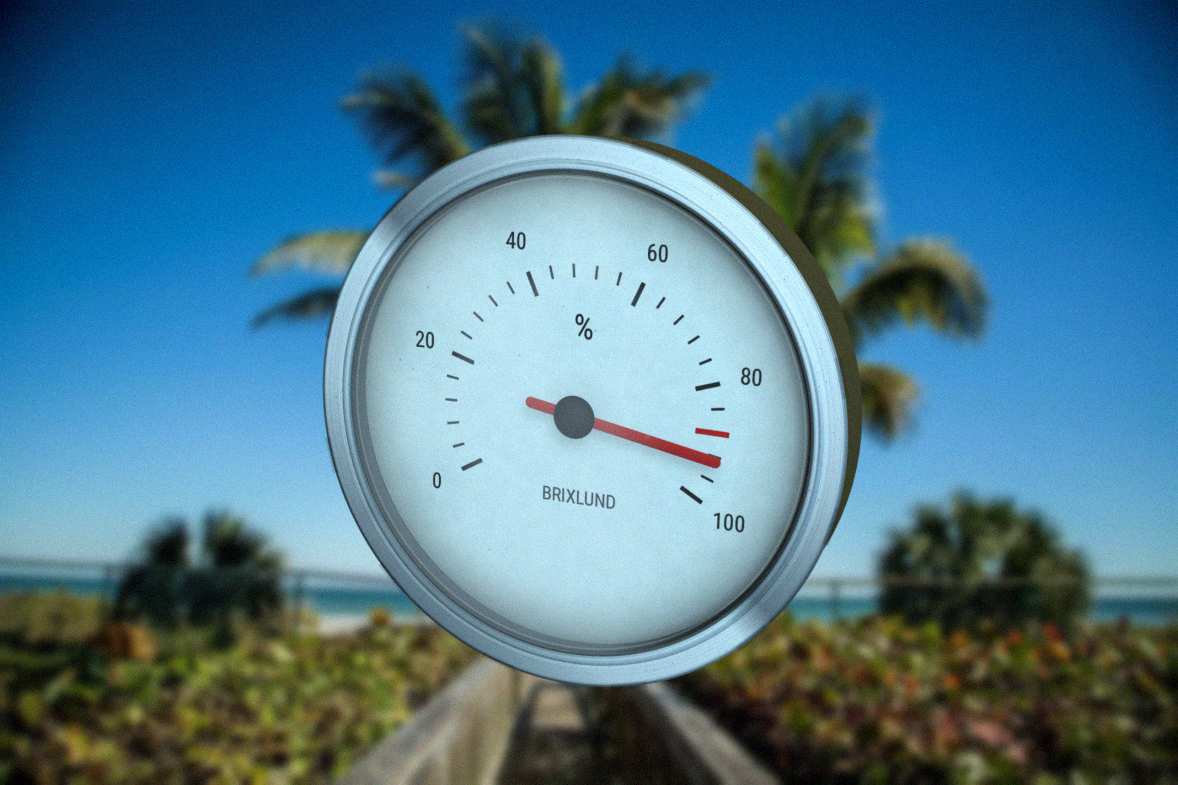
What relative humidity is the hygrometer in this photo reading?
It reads 92 %
